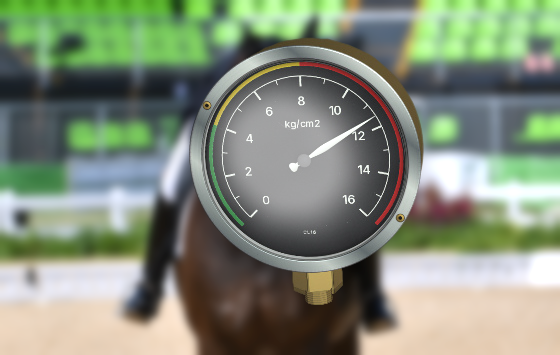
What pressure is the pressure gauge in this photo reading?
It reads 11.5 kg/cm²
